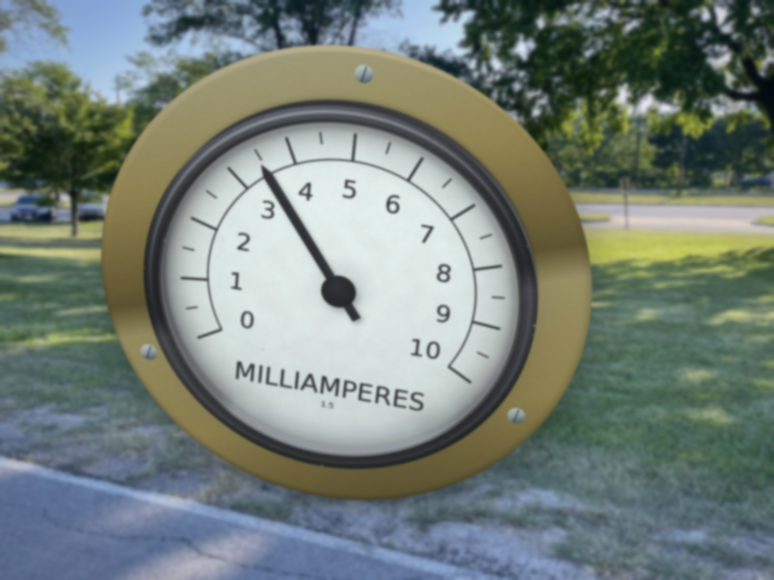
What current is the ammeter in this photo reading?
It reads 3.5 mA
